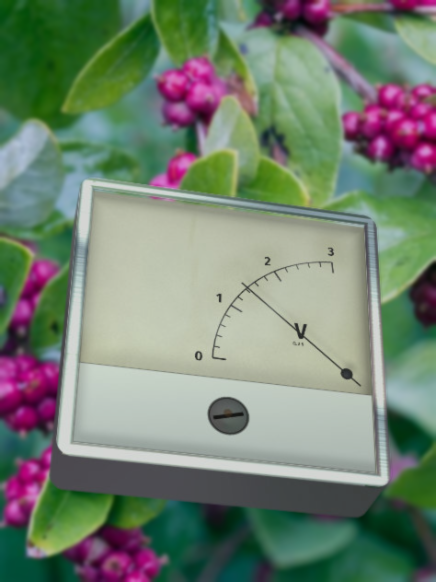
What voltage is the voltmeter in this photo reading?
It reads 1.4 V
